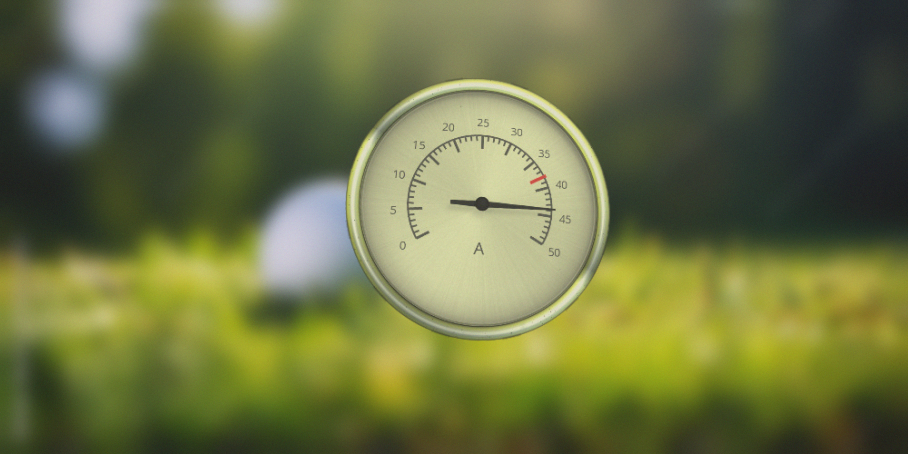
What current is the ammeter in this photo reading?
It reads 44 A
